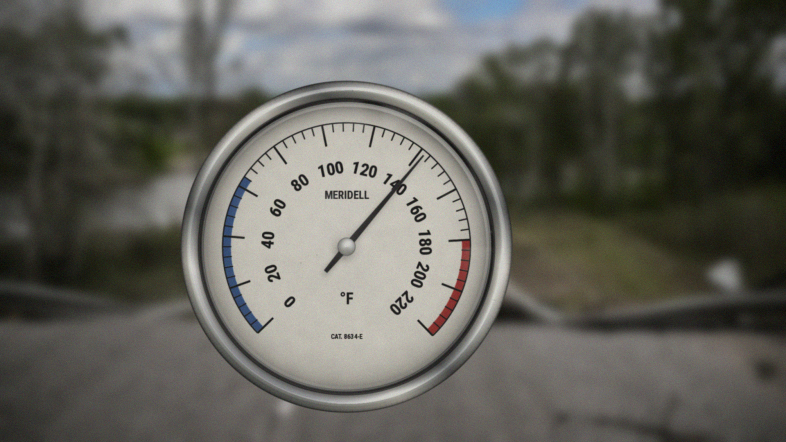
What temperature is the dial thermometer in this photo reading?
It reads 142 °F
